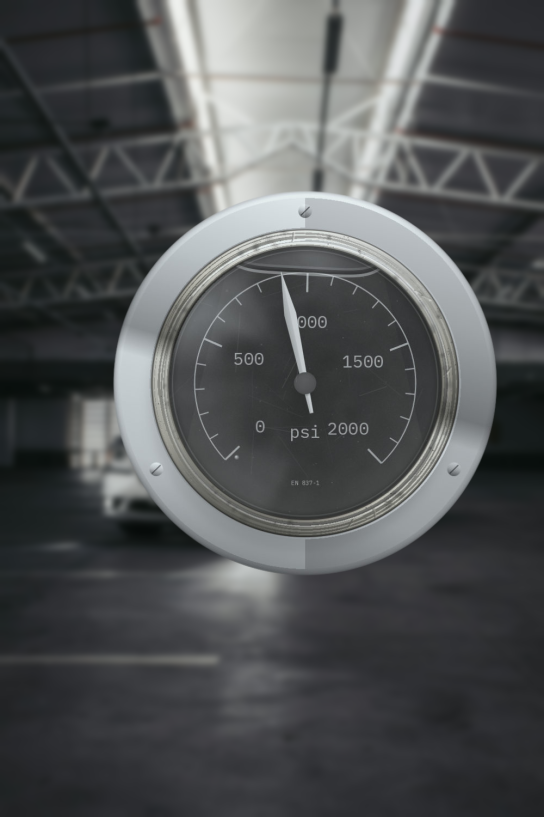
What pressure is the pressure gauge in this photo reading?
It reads 900 psi
